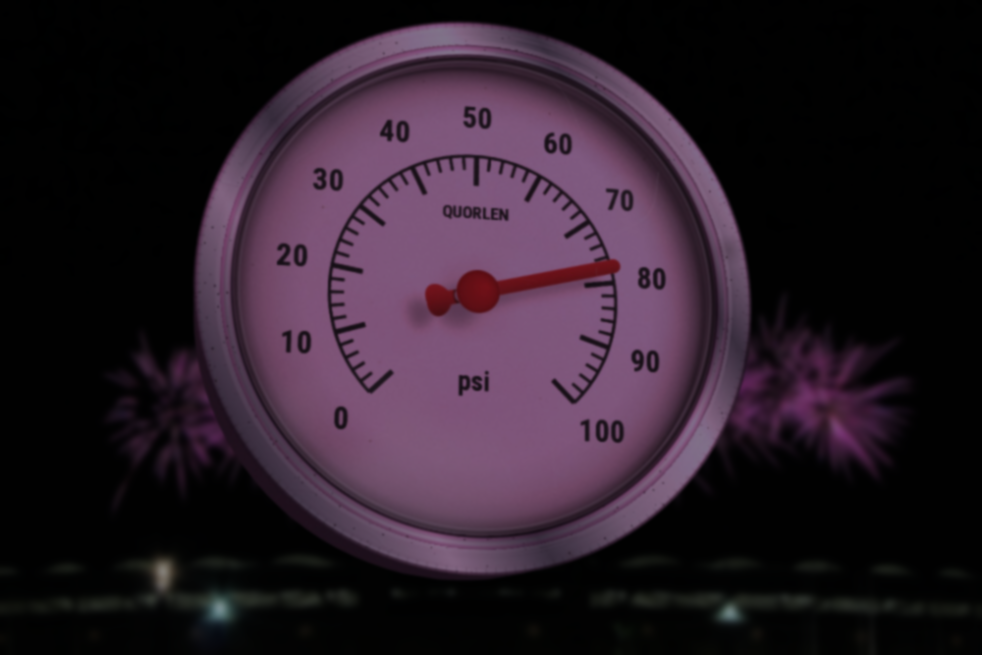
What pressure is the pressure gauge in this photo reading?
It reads 78 psi
